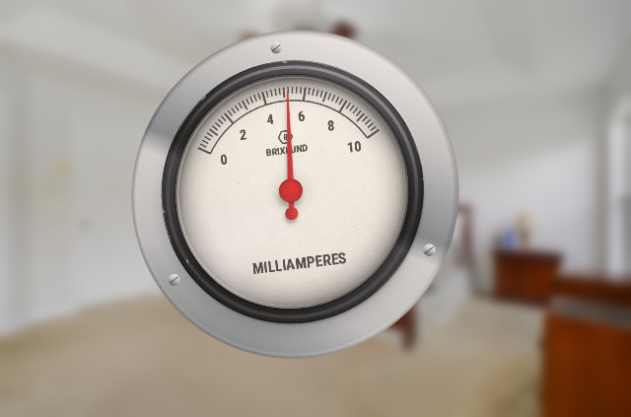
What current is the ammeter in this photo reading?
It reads 5.2 mA
